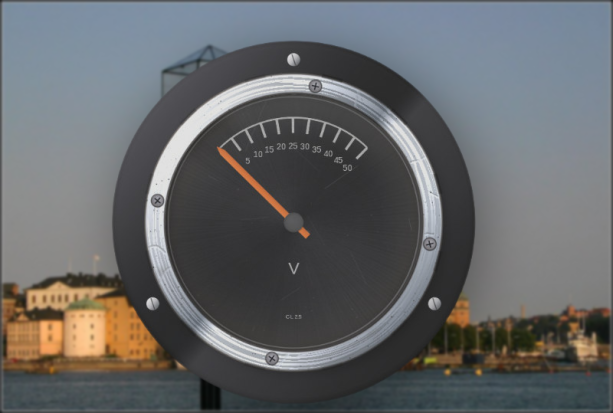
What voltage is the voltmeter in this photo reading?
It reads 0 V
